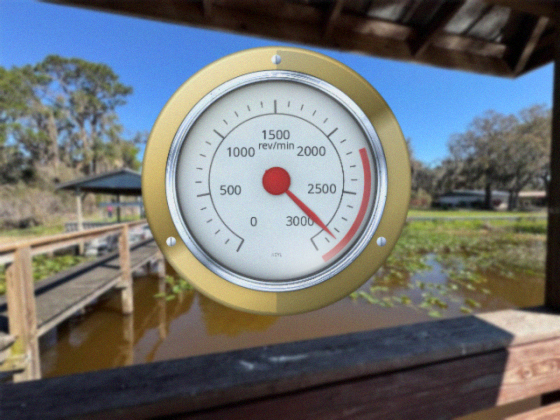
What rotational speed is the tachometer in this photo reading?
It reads 2850 rpm
